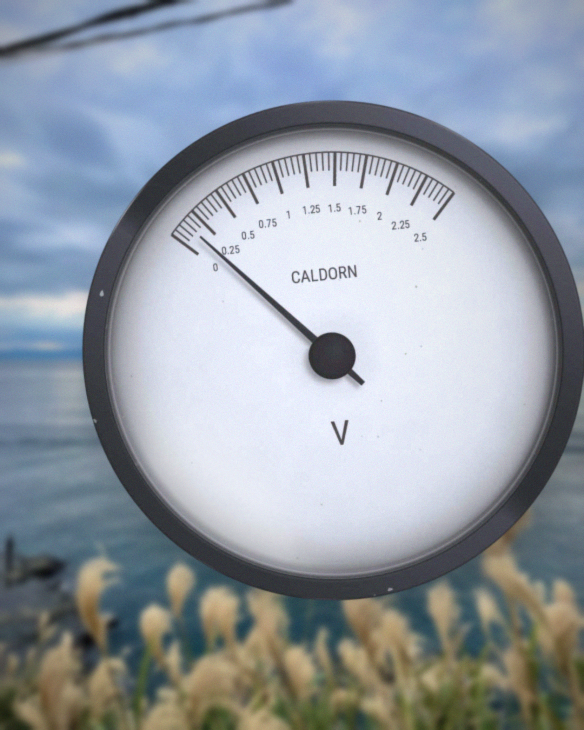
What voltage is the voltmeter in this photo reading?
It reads 0.15 V
